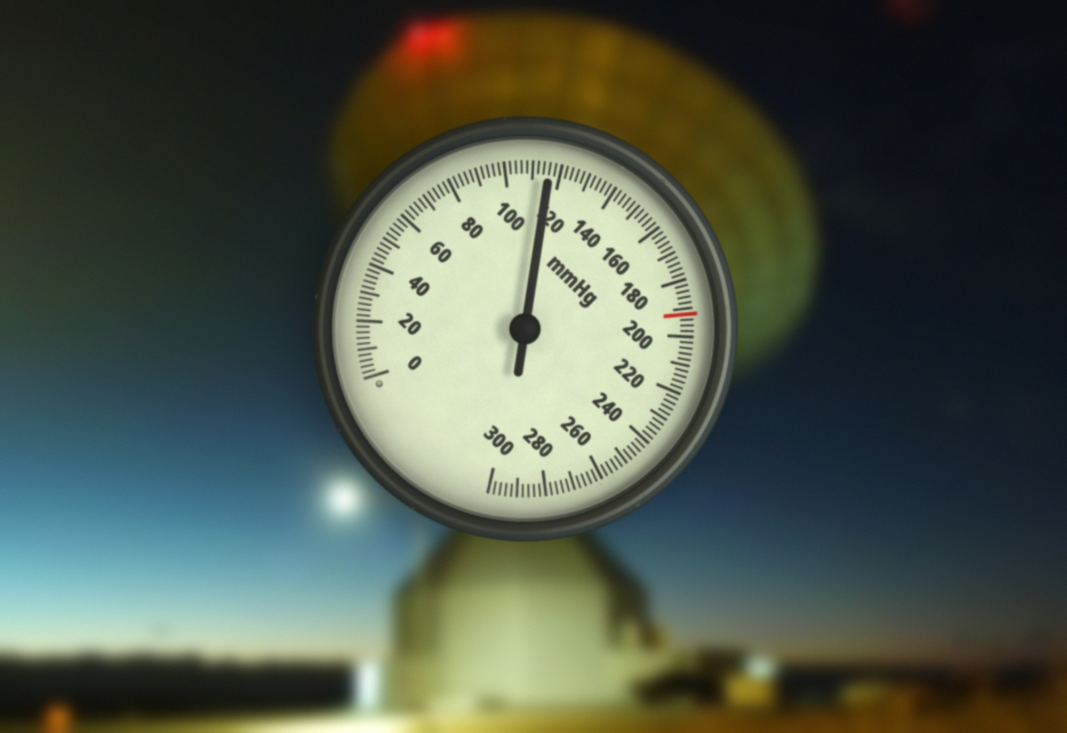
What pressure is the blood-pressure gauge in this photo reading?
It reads 116 mmHg
